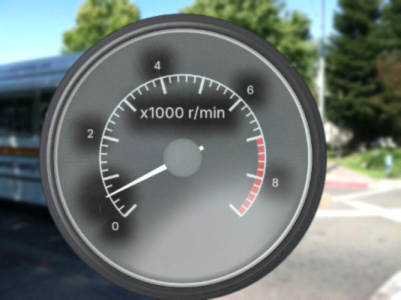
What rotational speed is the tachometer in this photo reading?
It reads 600 rpm
